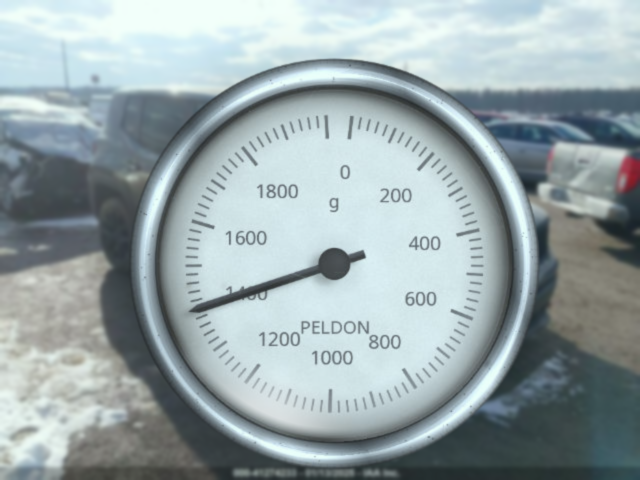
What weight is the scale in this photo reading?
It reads 1400 g
